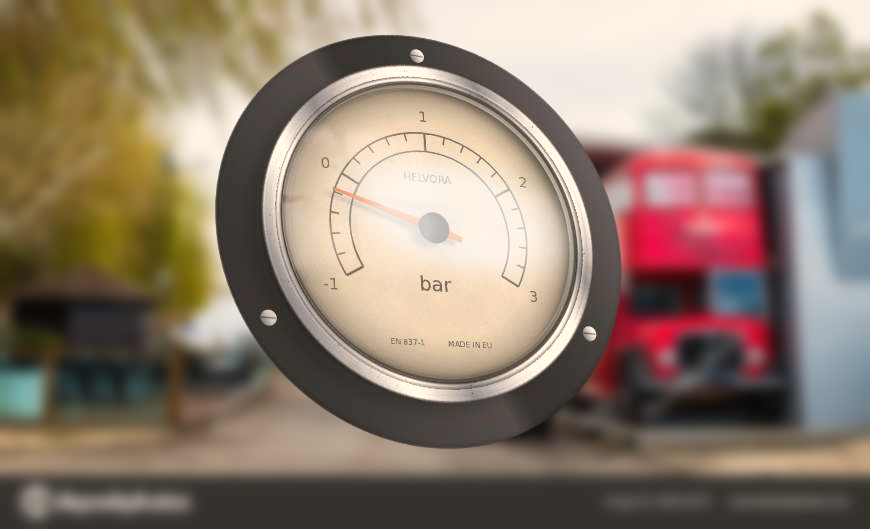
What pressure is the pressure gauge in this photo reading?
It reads -0.2 bar
